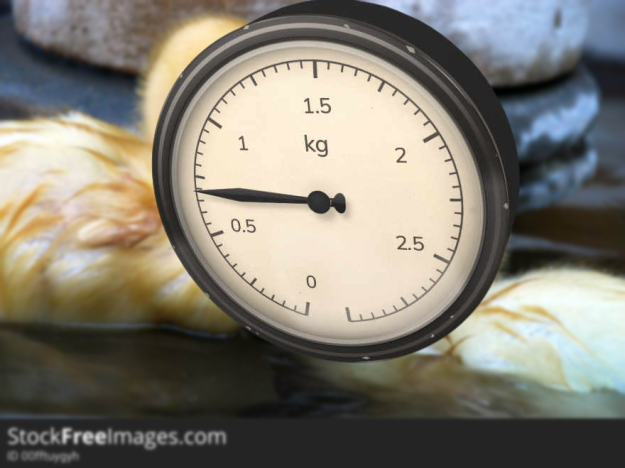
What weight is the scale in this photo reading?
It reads 0.7 kg
